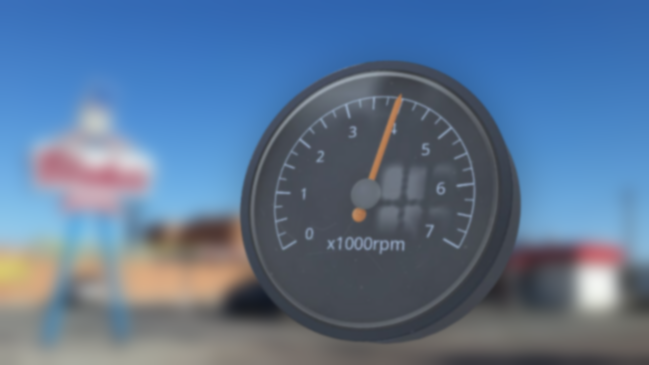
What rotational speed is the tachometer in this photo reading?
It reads 4000 rpm
